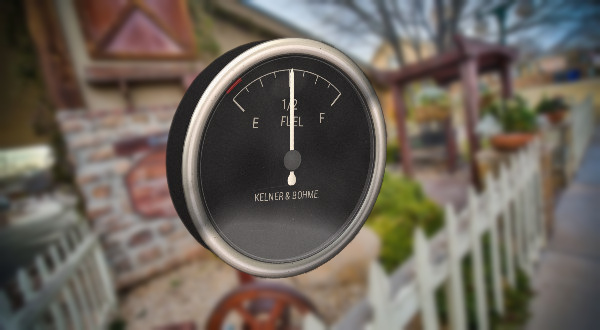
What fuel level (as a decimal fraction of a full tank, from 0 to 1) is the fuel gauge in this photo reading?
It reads 0.5
